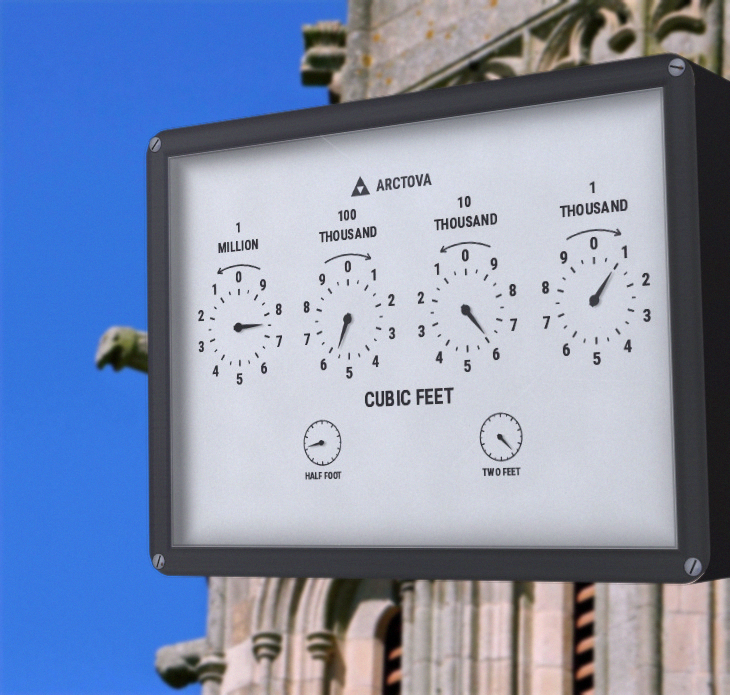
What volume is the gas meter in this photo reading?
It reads 756100 ft³
